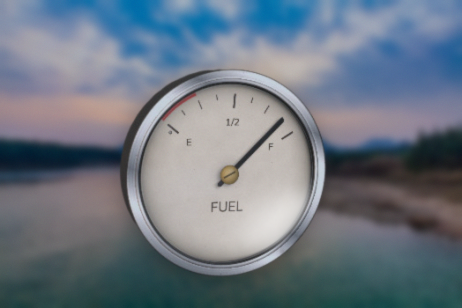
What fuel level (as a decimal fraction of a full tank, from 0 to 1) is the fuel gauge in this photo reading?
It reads 0.875
